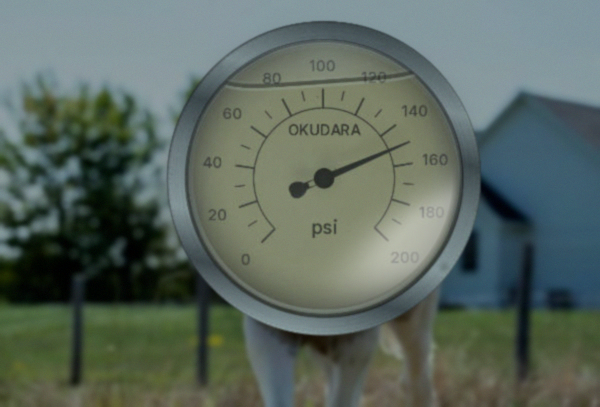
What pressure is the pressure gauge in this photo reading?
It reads 150 psi
